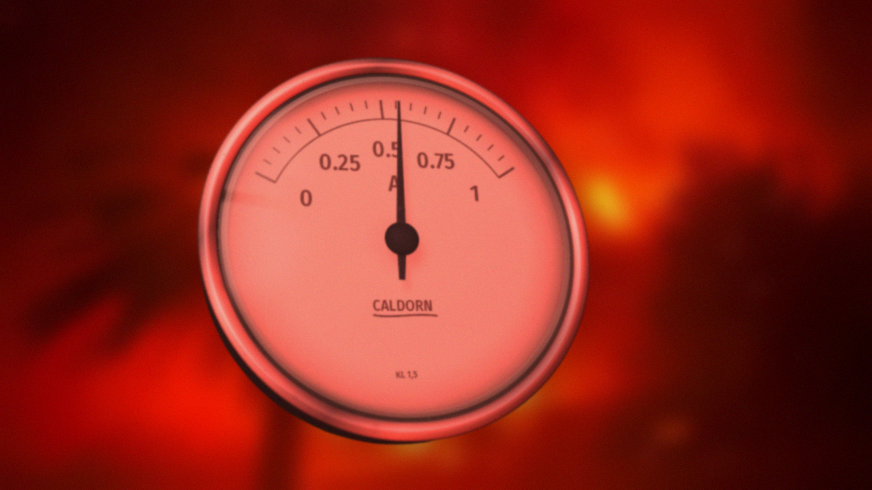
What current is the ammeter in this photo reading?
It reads 0.55 A
